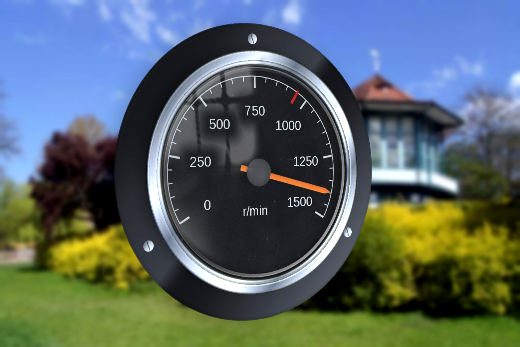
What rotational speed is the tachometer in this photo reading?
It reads 1400 rpm
